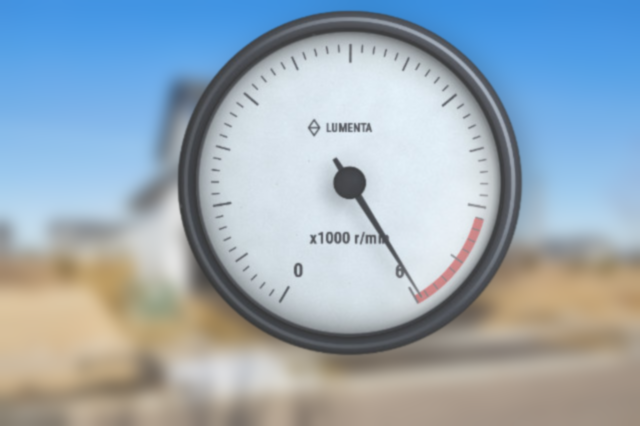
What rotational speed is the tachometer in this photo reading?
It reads 5950 rpm
